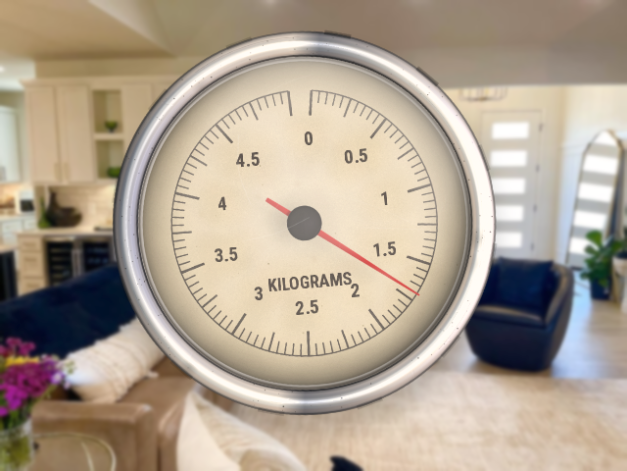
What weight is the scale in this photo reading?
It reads 1.7 kg
